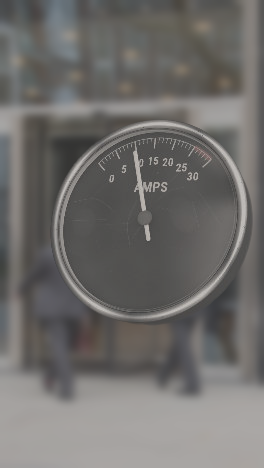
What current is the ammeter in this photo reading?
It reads 10 A
